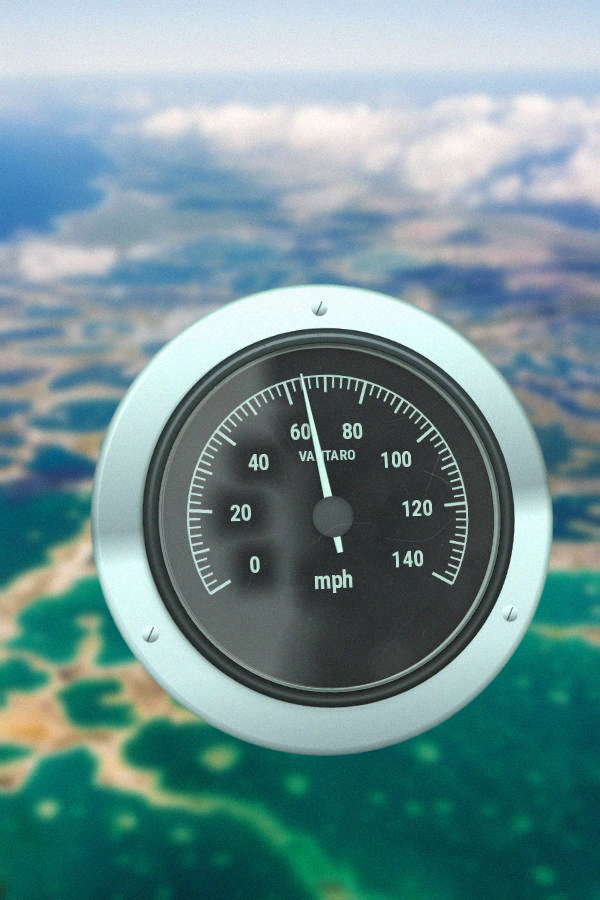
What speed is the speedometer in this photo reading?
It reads 64 mph
